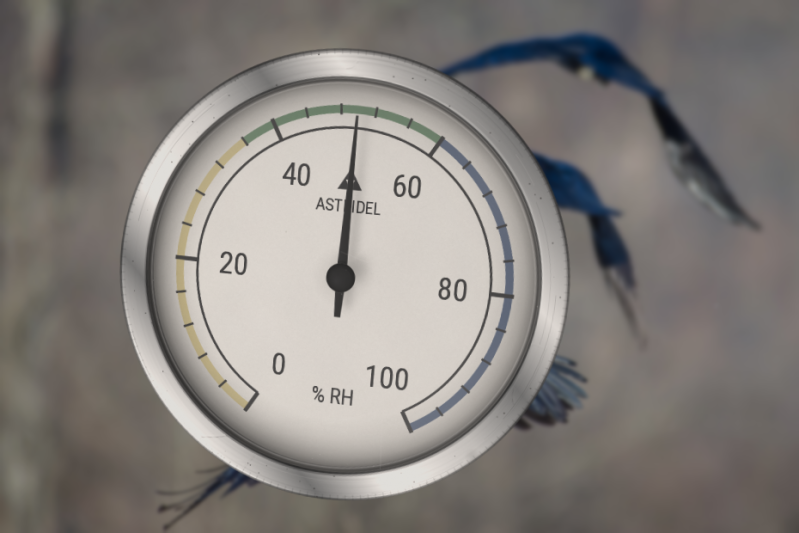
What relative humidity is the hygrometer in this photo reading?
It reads 50 %
